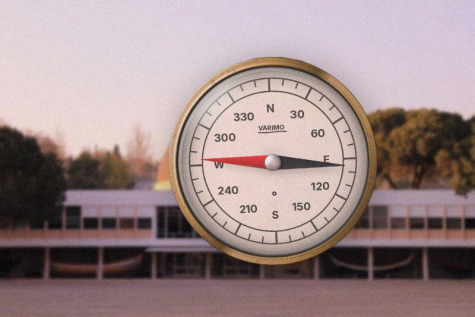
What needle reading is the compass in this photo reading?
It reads 275 °
